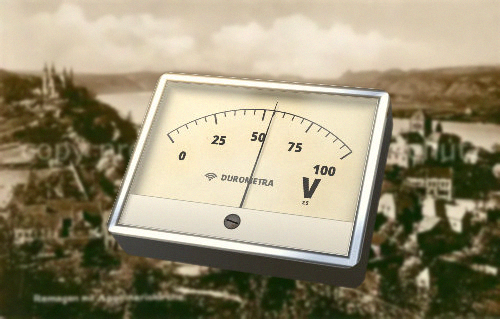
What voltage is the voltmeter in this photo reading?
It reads 55 V
